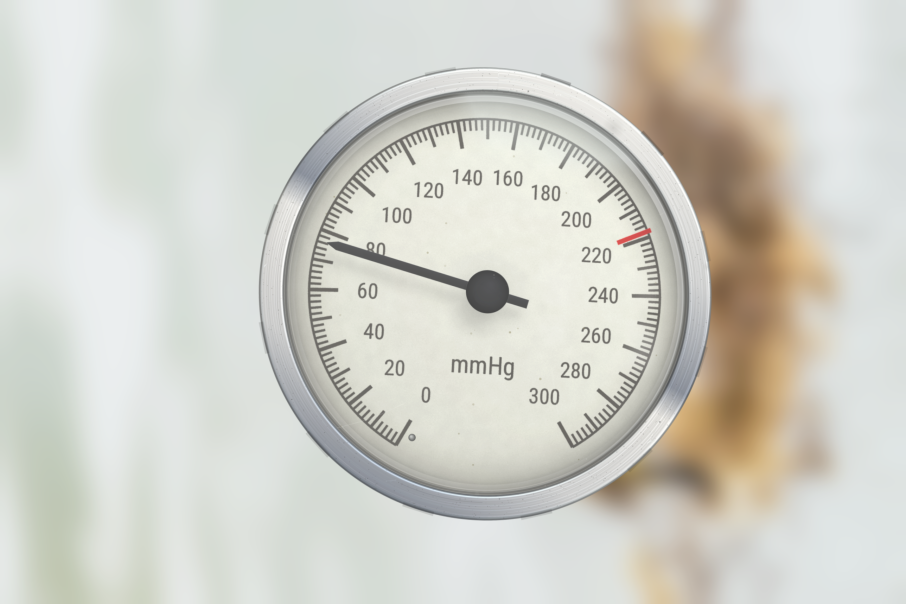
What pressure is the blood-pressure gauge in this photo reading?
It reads 76 mmHg
